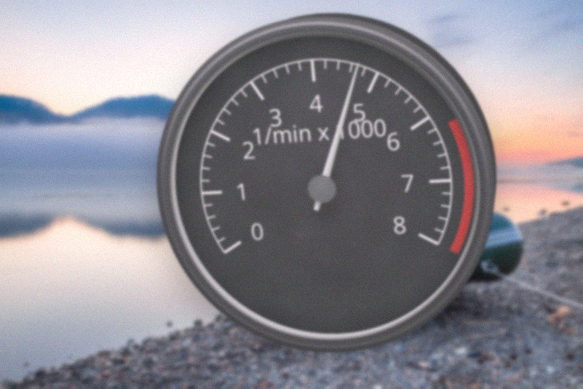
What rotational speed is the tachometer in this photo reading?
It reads 4700 rpm
